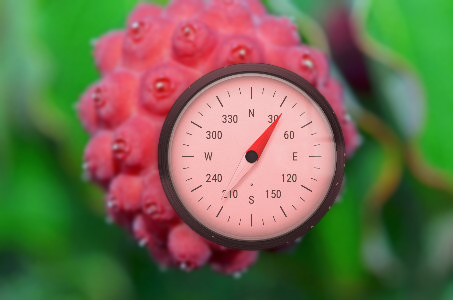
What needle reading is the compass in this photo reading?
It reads 35 °
